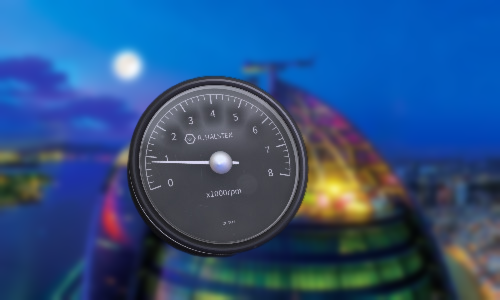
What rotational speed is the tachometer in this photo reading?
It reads 800 rpm
